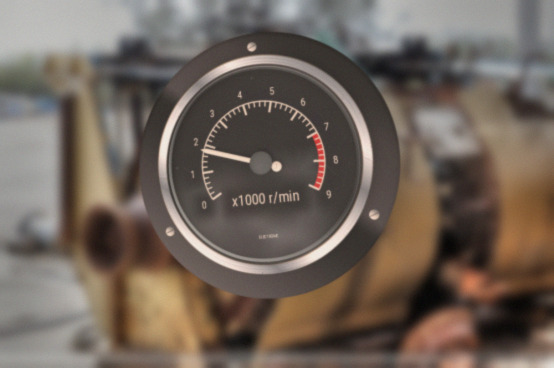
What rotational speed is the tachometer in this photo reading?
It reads 1800 rpm
